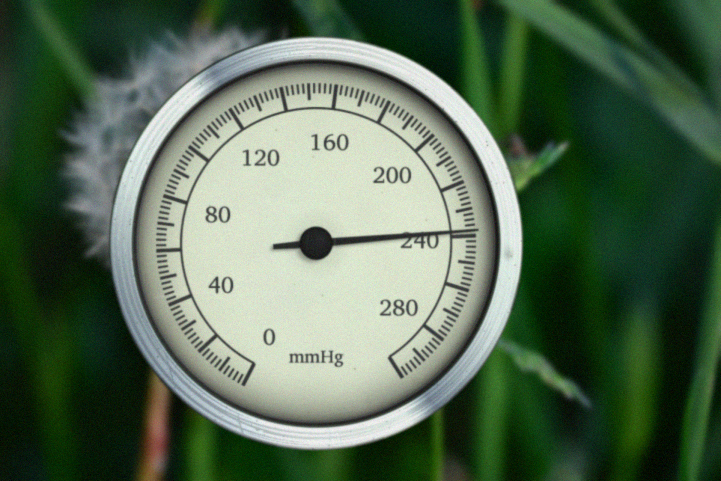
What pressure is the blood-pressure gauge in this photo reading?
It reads 238 mmHg
